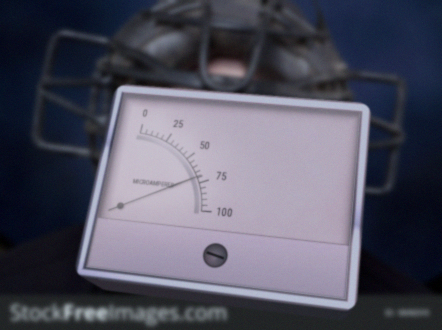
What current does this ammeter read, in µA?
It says 70 µA
